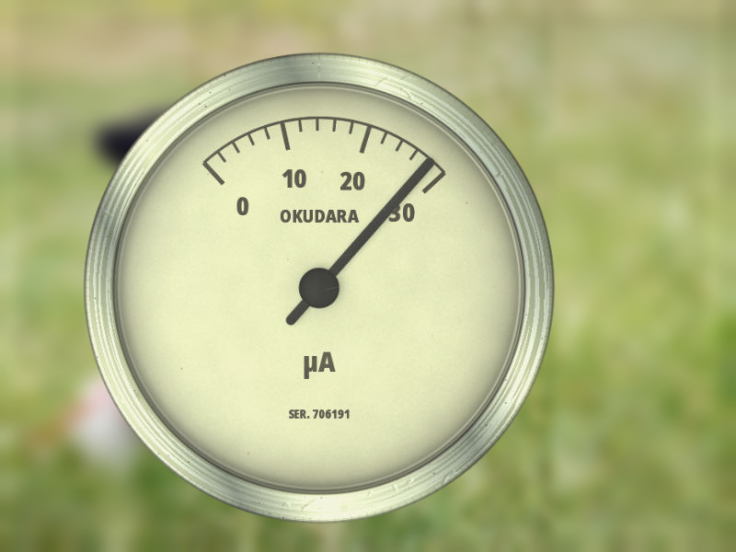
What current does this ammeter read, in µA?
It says 28 µA
